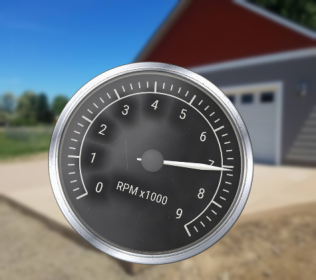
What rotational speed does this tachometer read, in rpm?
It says 7100 rpm
